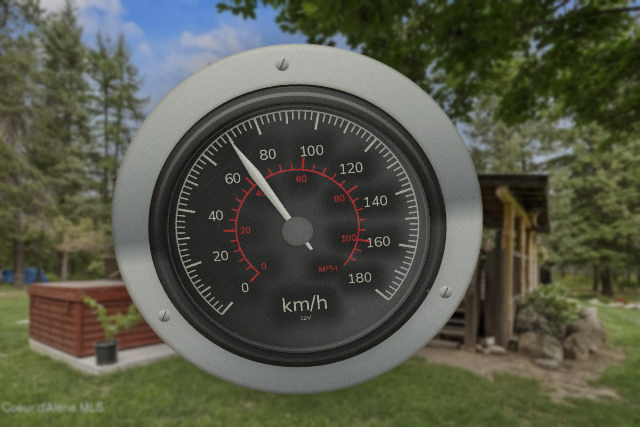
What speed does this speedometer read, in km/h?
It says 70 km/h
